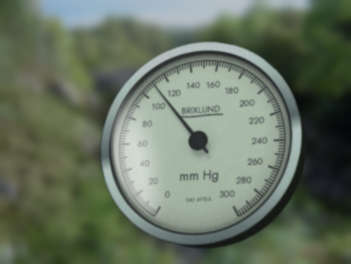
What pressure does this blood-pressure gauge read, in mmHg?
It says 110 mmHg
